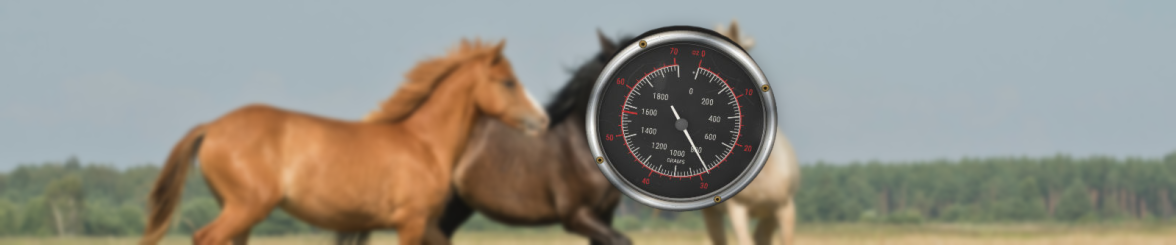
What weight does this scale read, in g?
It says 800 g
